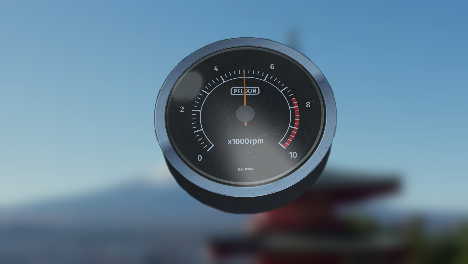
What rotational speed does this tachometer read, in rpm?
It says 5000 rpm
